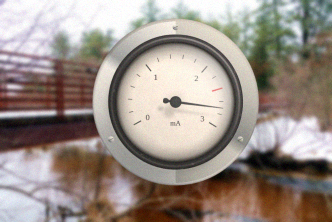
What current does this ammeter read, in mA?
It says 2.7 mA
